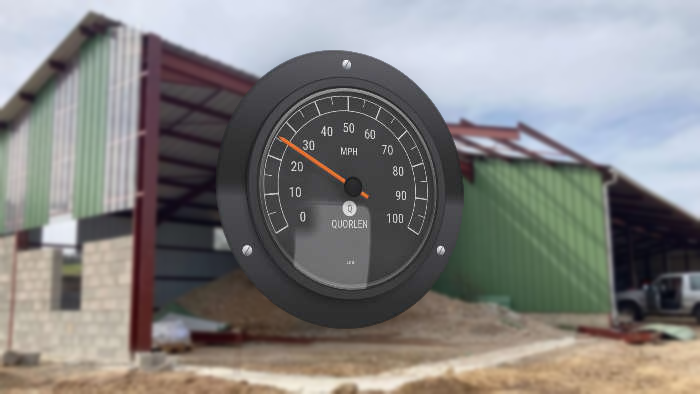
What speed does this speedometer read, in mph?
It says 25 mph
